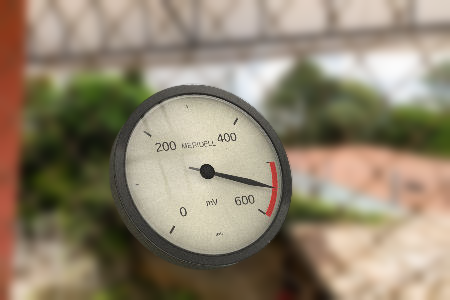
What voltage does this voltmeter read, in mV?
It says 550 mV
